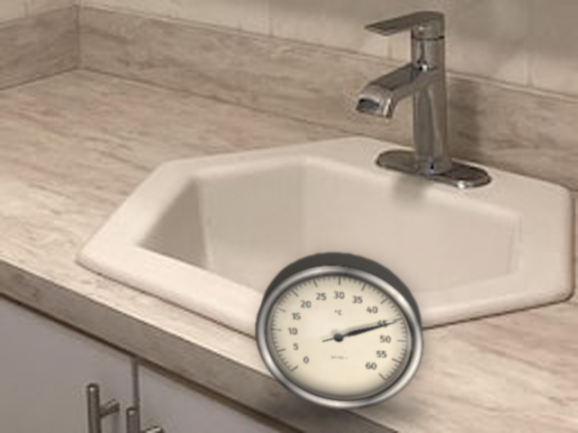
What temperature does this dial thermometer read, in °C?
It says 45 °C
